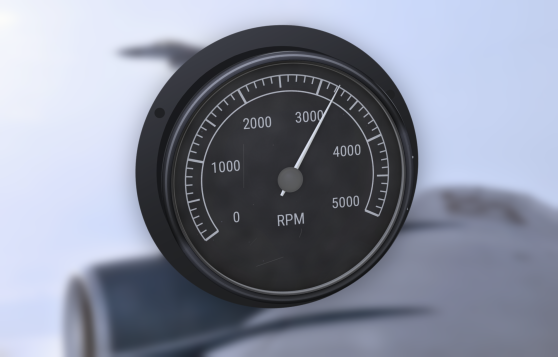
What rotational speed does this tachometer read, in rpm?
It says 3200 rpm
